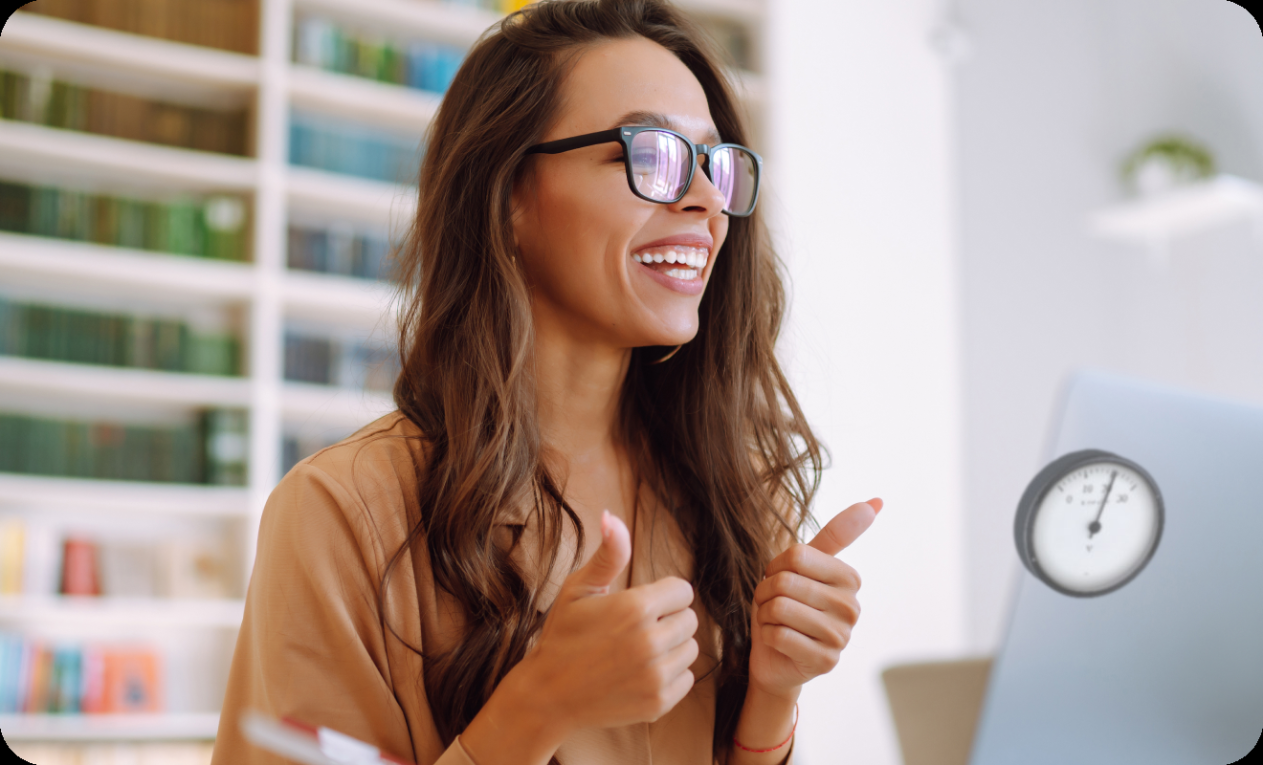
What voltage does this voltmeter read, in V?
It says 20 V
